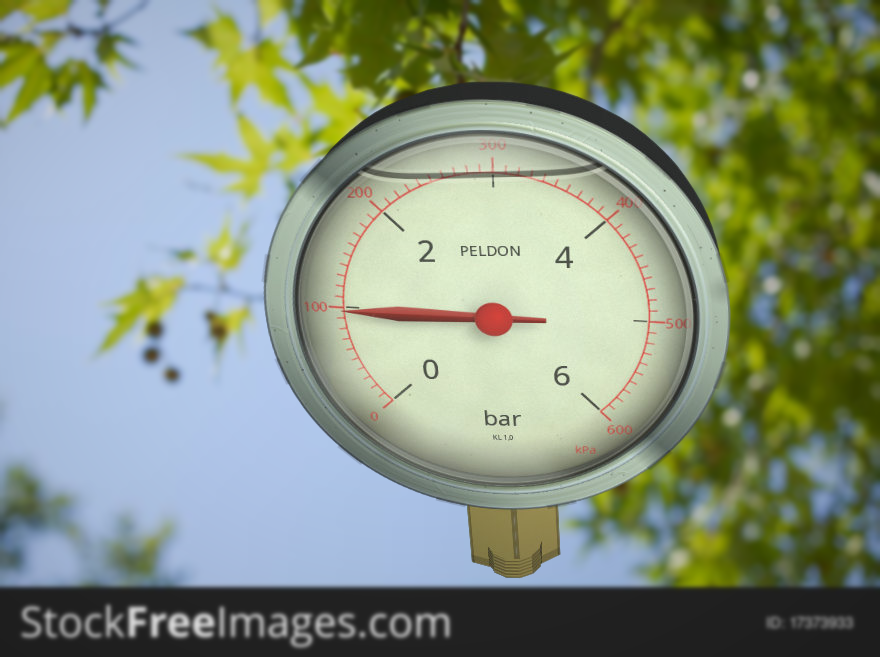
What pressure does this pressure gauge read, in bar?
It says 1 bar
